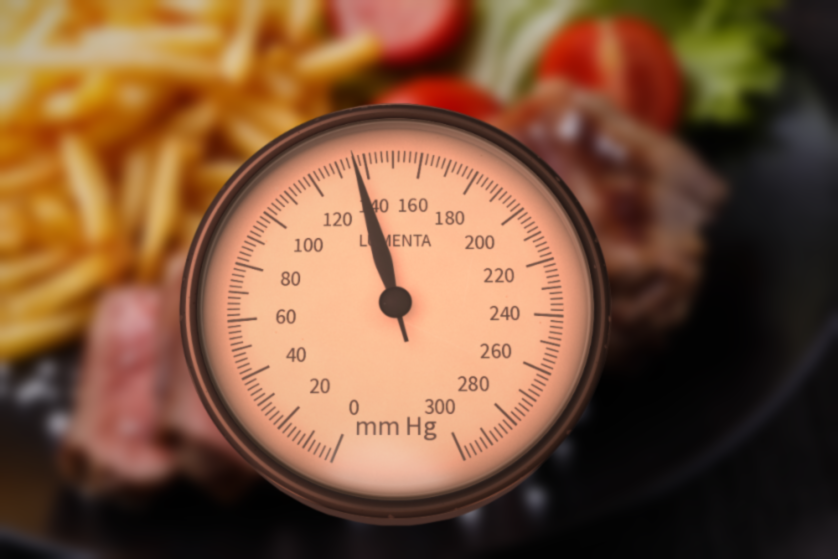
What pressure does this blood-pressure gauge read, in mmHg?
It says 136 mmHg
